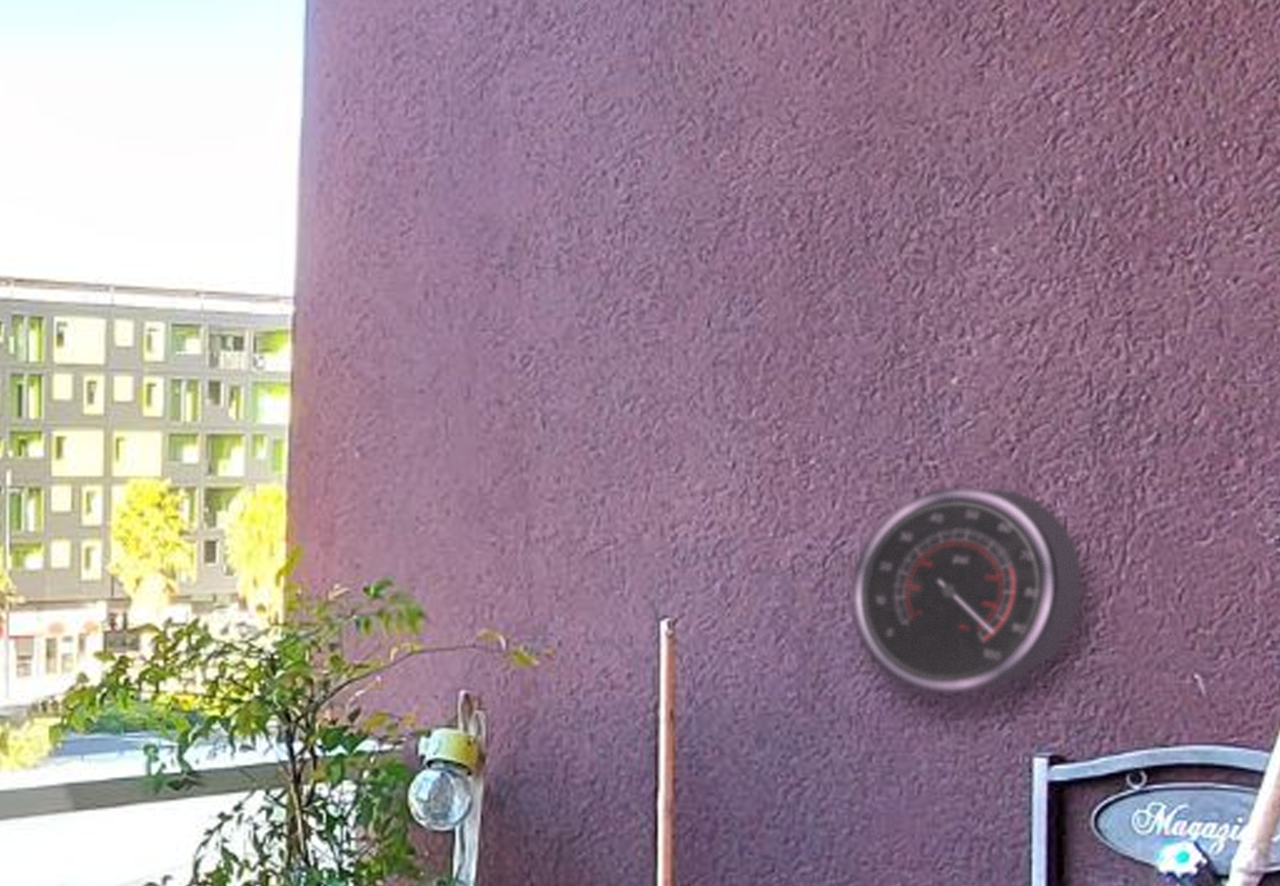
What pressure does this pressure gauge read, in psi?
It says 95 psi
